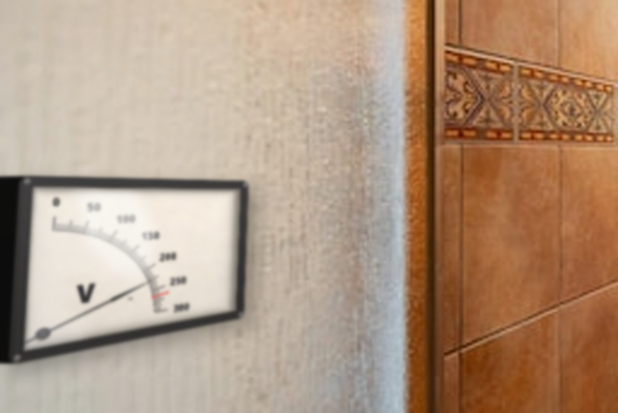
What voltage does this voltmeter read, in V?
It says 225 V
